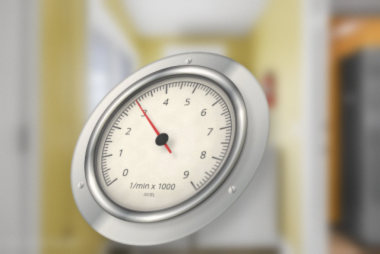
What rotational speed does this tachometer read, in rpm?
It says 3000 rpm
